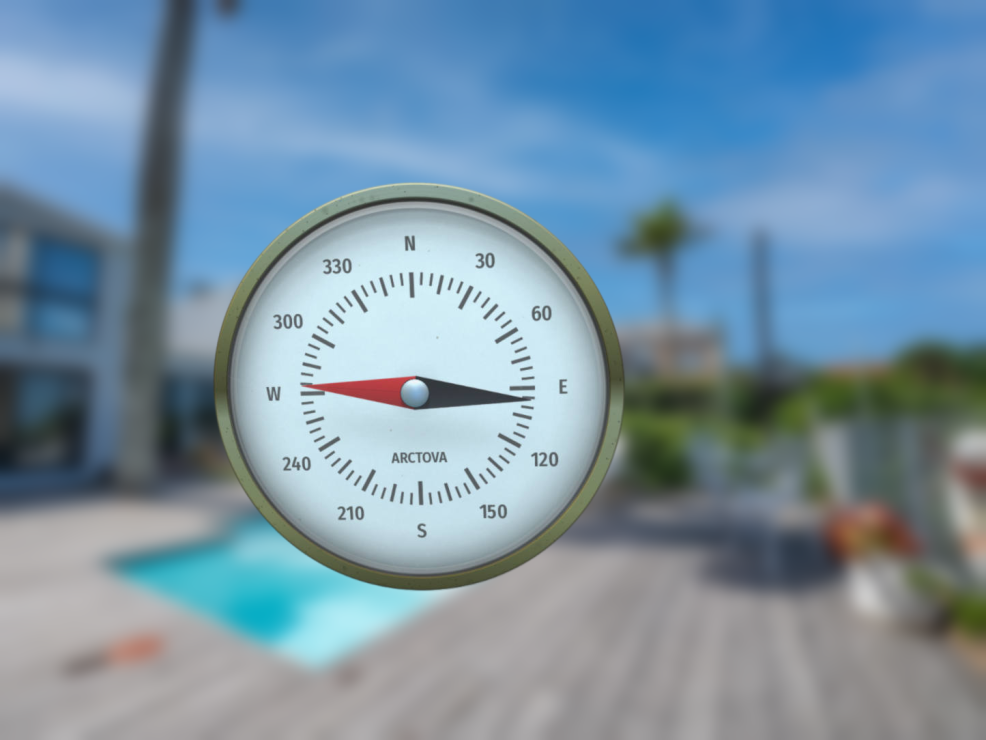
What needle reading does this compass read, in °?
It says 275 °
